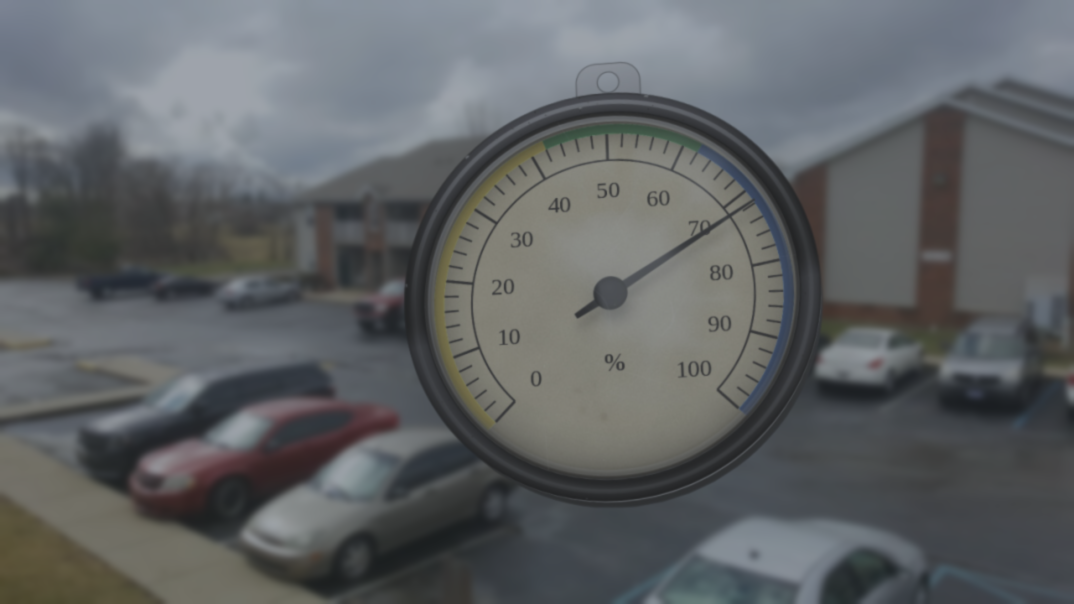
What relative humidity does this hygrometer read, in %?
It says 72 %
